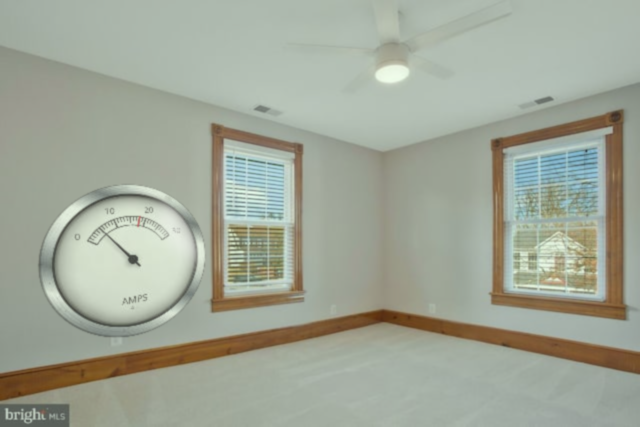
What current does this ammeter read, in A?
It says 5 A
